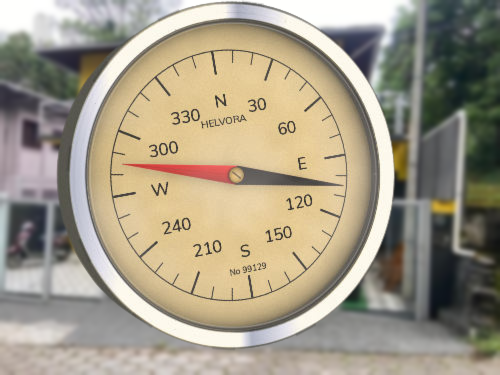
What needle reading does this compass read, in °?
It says 285 °
